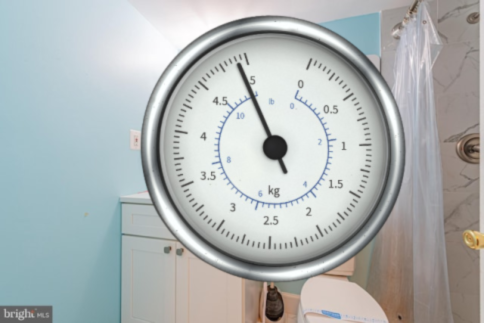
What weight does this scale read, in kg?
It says 4.9 kg
